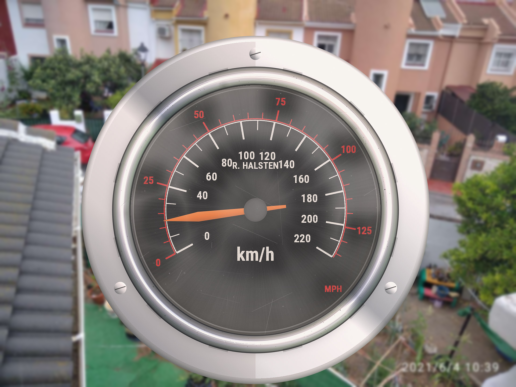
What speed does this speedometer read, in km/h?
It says 20 km/h
